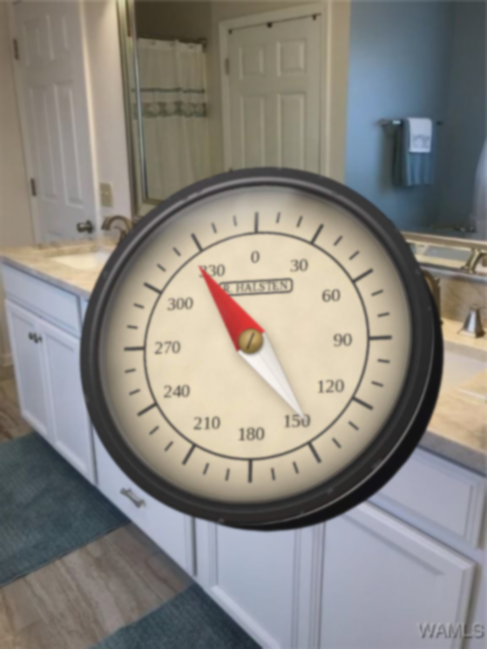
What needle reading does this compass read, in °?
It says 325 °
